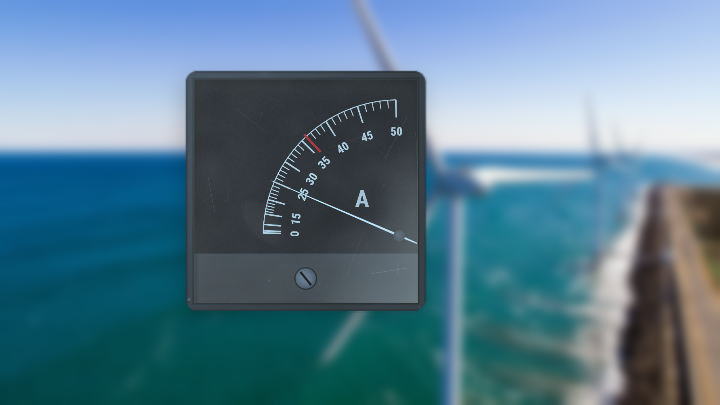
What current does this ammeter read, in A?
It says 25 A
